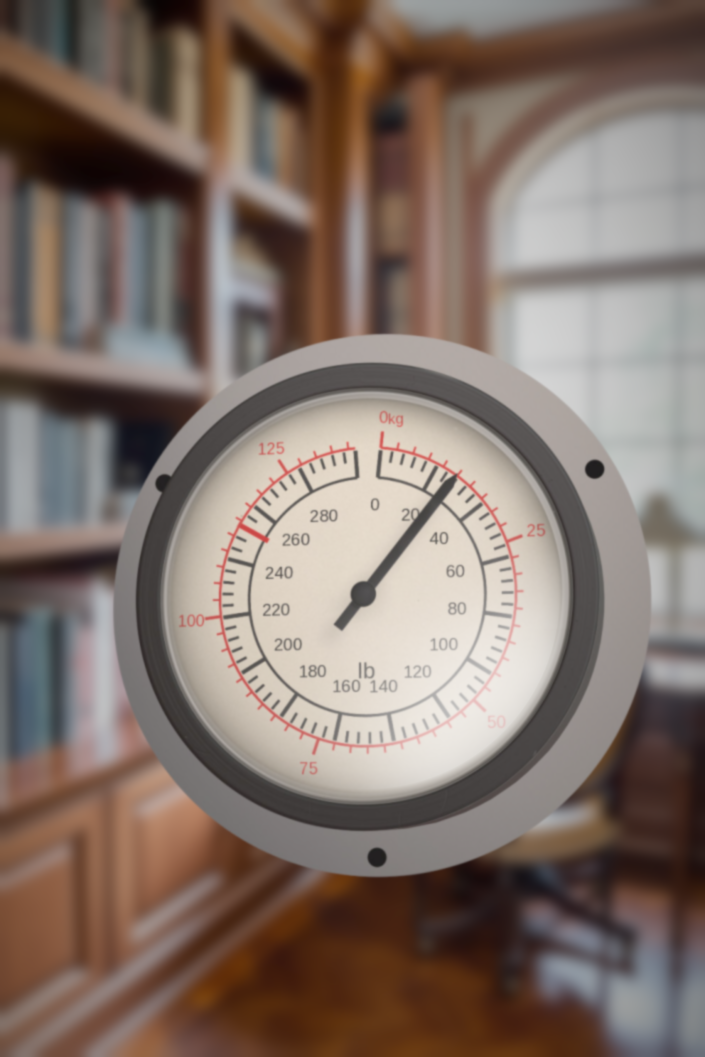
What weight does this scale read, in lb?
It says 28 lb
